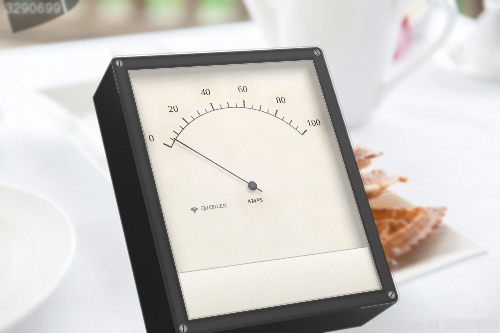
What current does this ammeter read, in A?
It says 5 A
